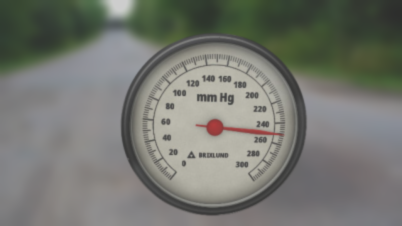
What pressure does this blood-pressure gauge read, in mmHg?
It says 250 mmHg
